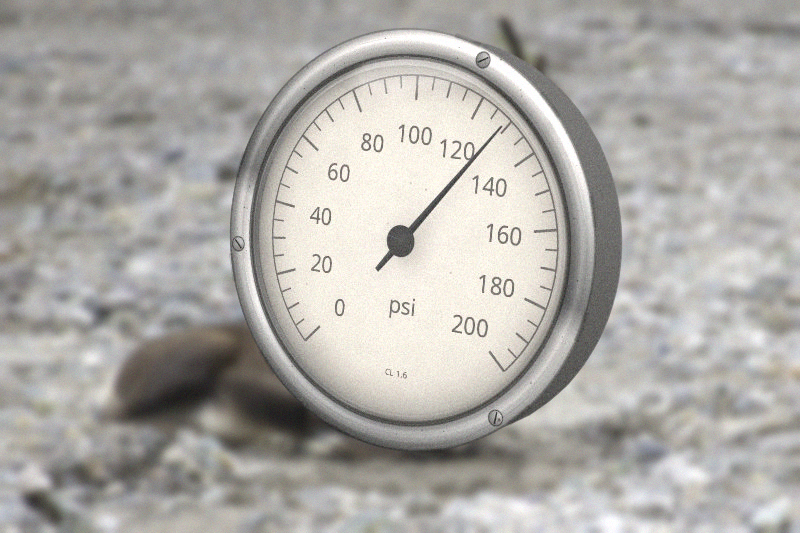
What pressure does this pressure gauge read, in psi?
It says 130 psi
